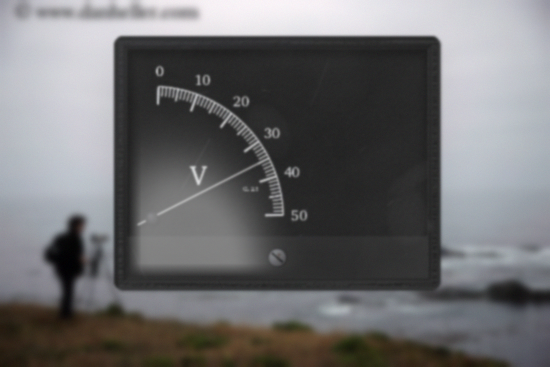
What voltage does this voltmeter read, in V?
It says 35 V
